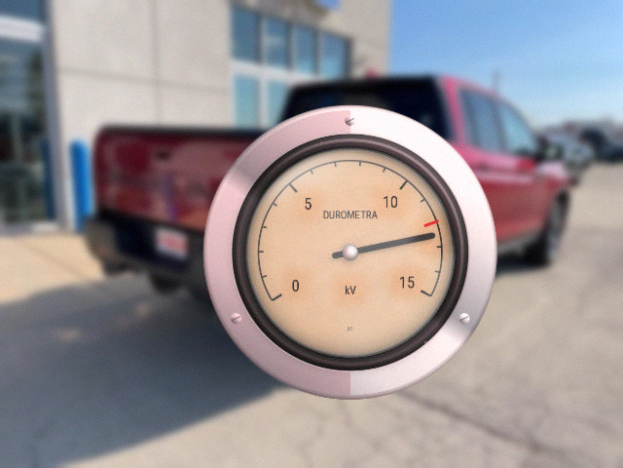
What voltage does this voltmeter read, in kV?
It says 12.5 kV
